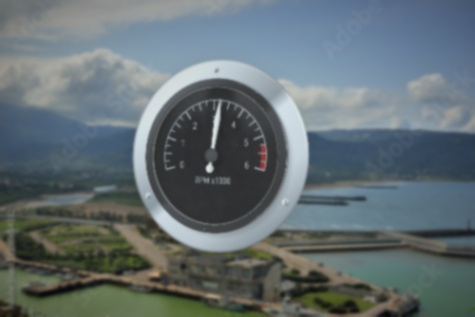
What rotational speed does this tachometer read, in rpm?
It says 3250 rpm
